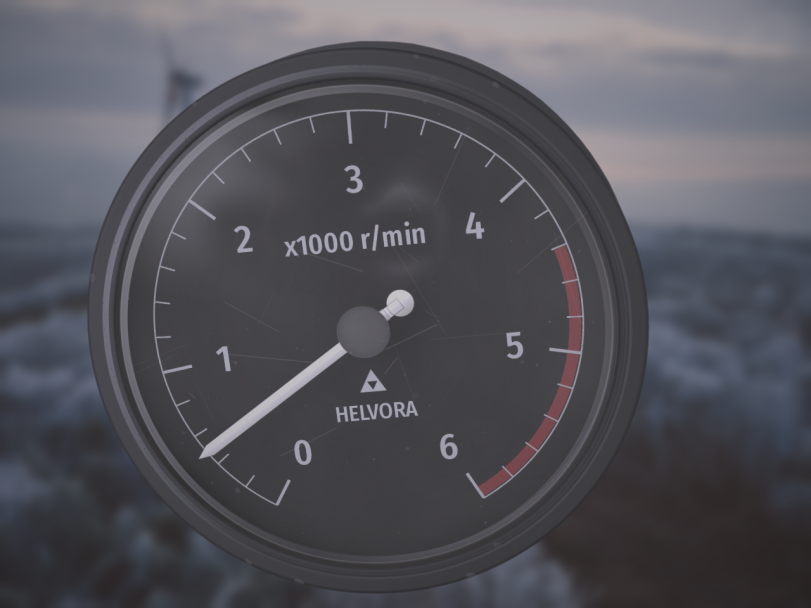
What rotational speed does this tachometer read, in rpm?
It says 500 rpm
